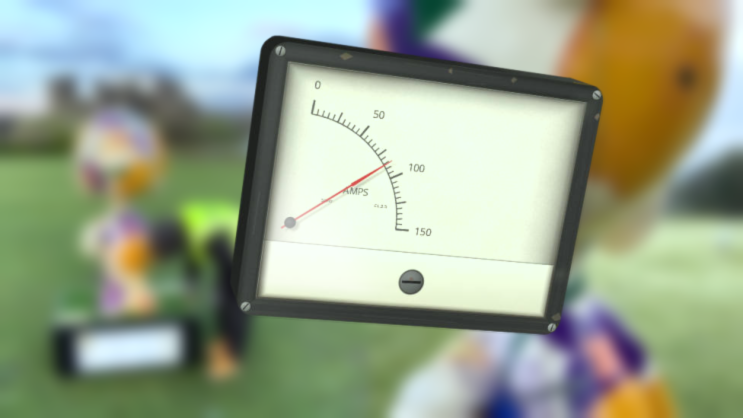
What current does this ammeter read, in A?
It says 85 A
